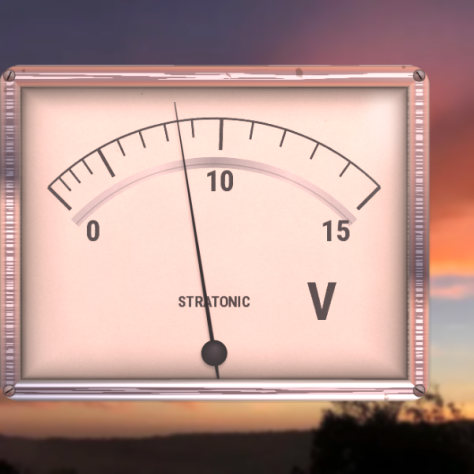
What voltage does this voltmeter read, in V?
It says 8.5 V
